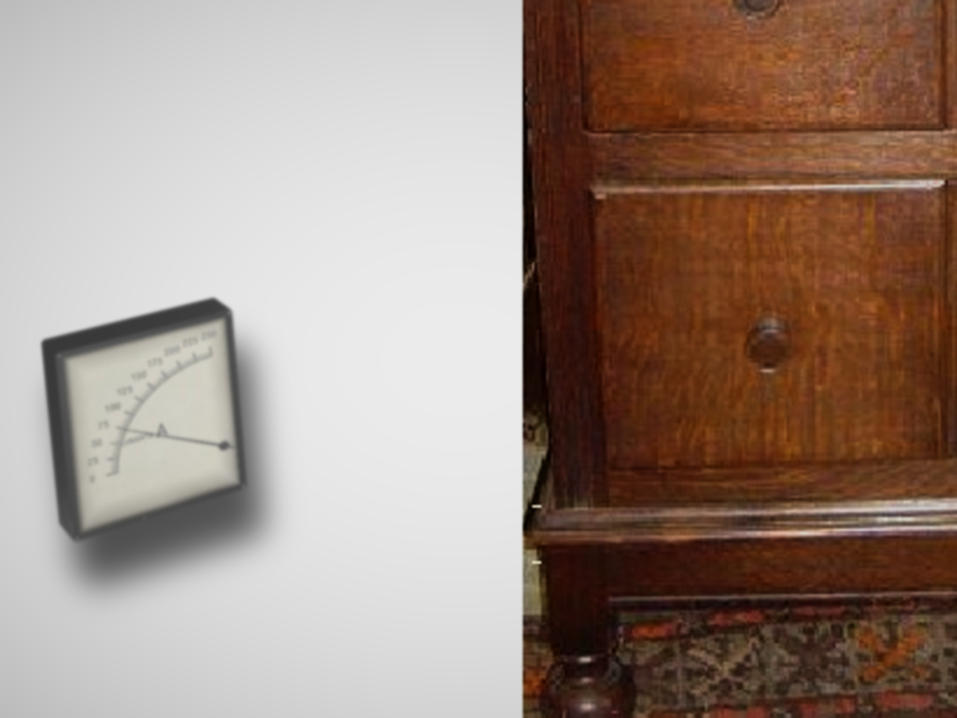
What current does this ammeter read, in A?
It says 75 A
